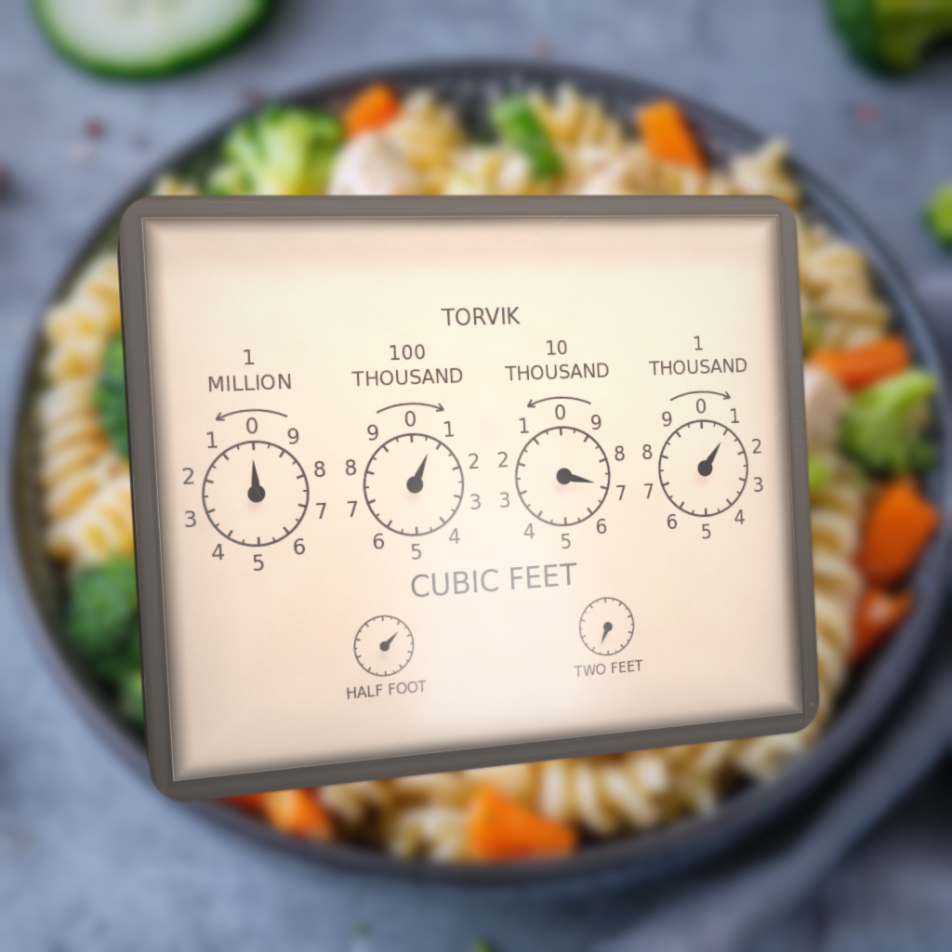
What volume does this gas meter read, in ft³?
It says 7100 ft³
